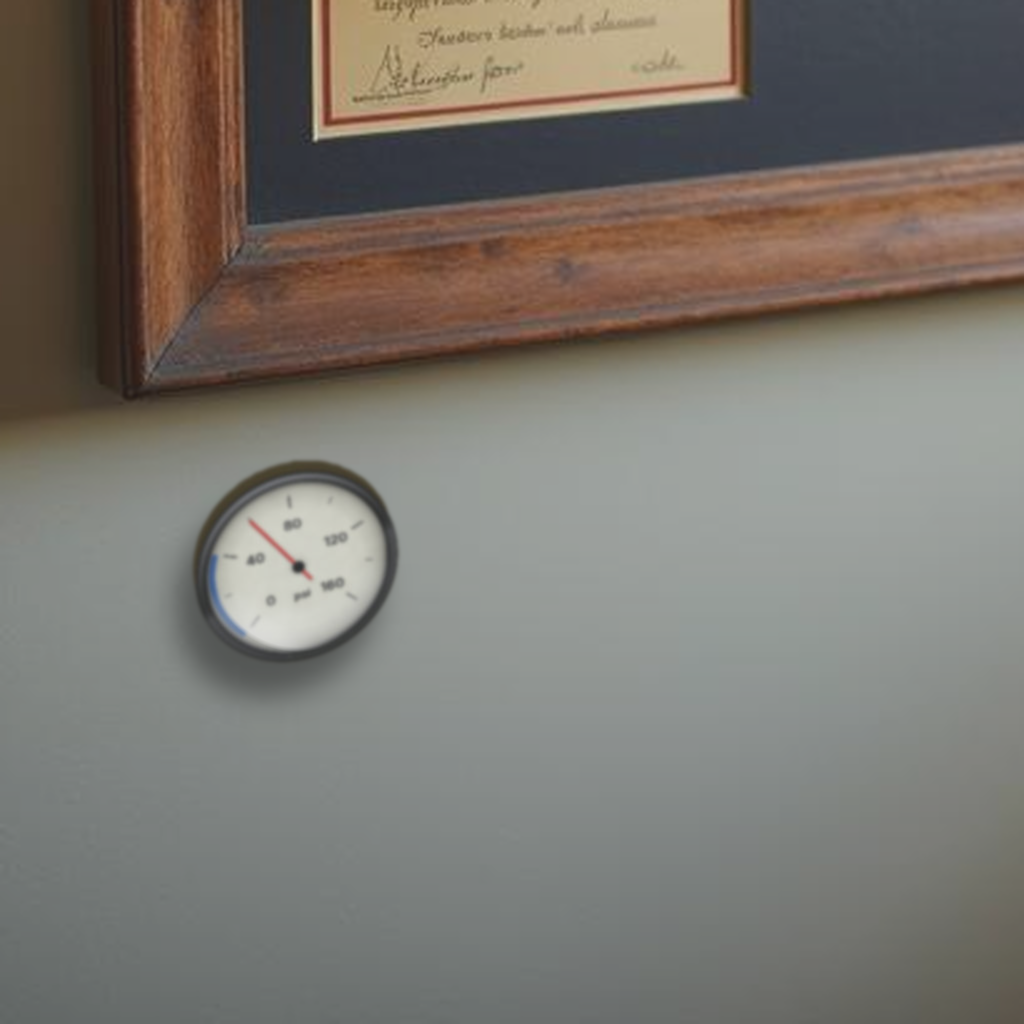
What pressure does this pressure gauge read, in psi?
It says 60 psi
